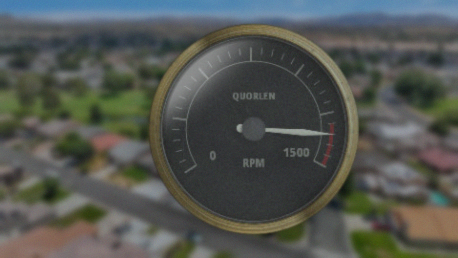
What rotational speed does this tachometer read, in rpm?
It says 1350 rpm
